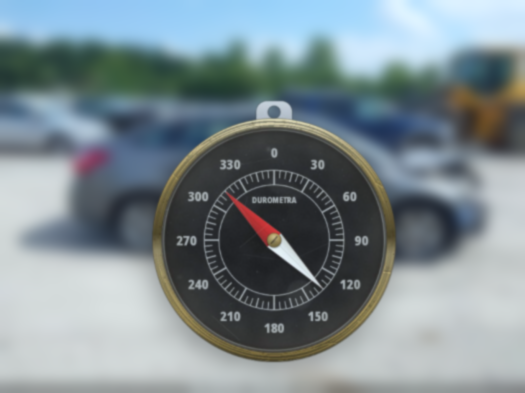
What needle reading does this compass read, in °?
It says 315 °
